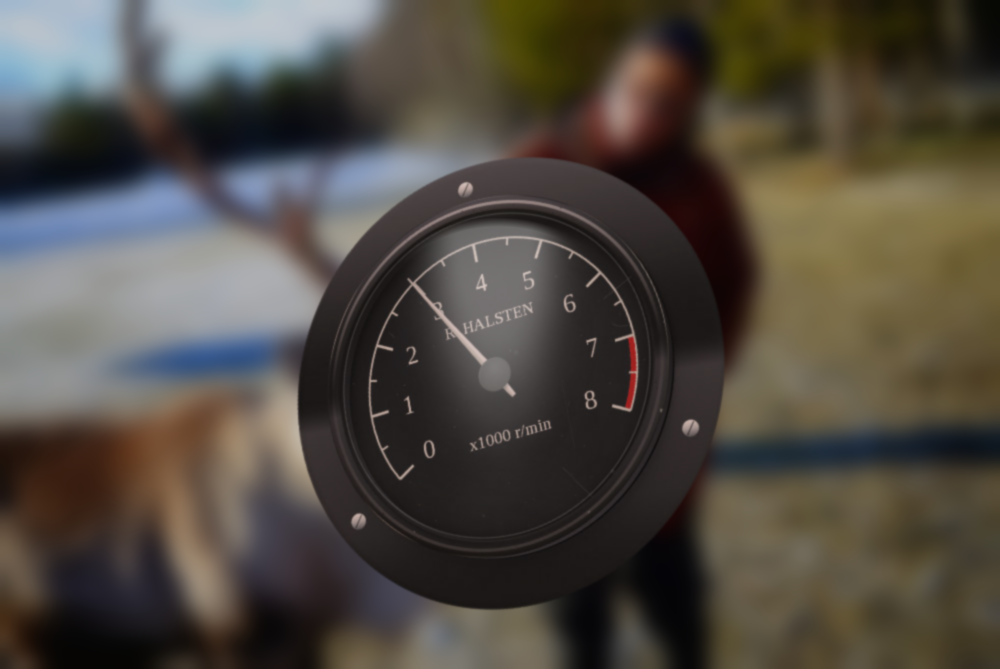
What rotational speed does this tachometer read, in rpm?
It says 3000 rpm
